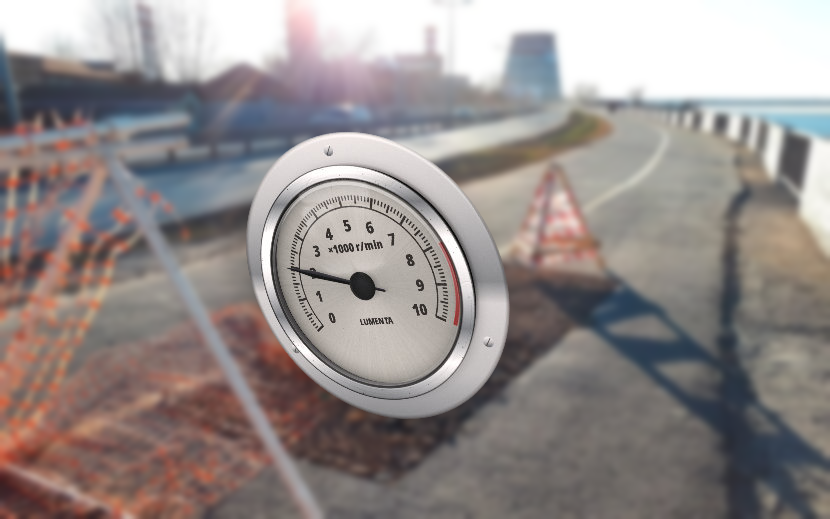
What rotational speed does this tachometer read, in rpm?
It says 2000 rpm
